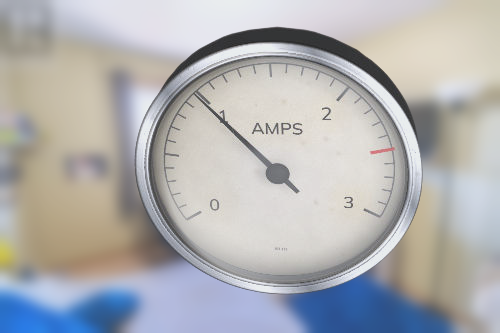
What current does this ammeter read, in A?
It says 1 A
